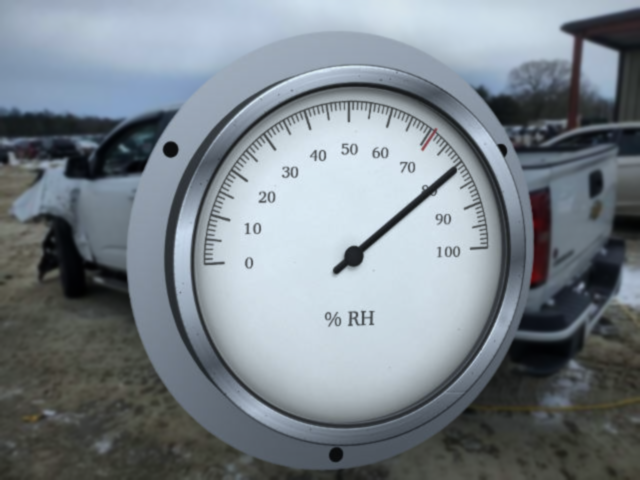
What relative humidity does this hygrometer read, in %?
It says 80 %
